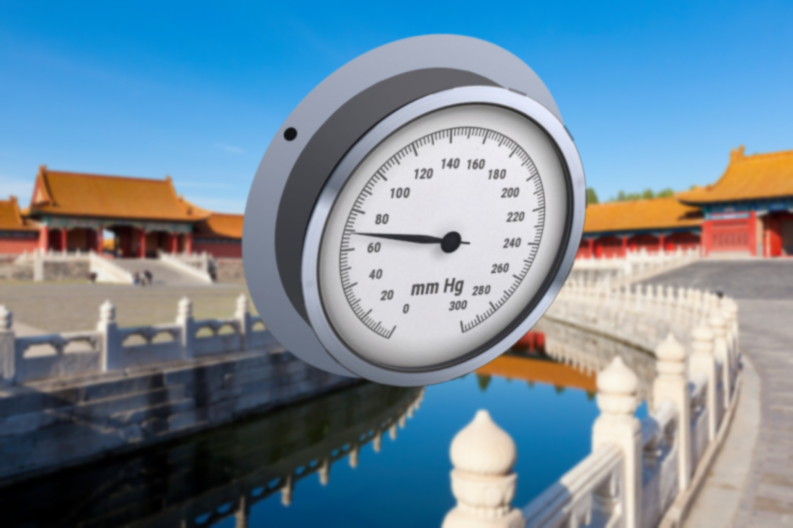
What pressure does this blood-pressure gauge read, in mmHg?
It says 70 mmHg
